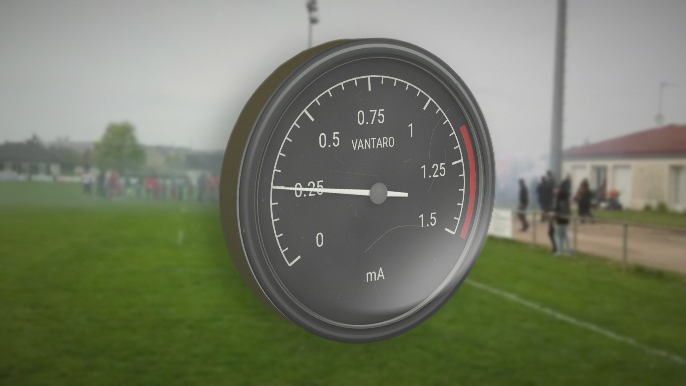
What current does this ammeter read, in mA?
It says 0.25 mA
